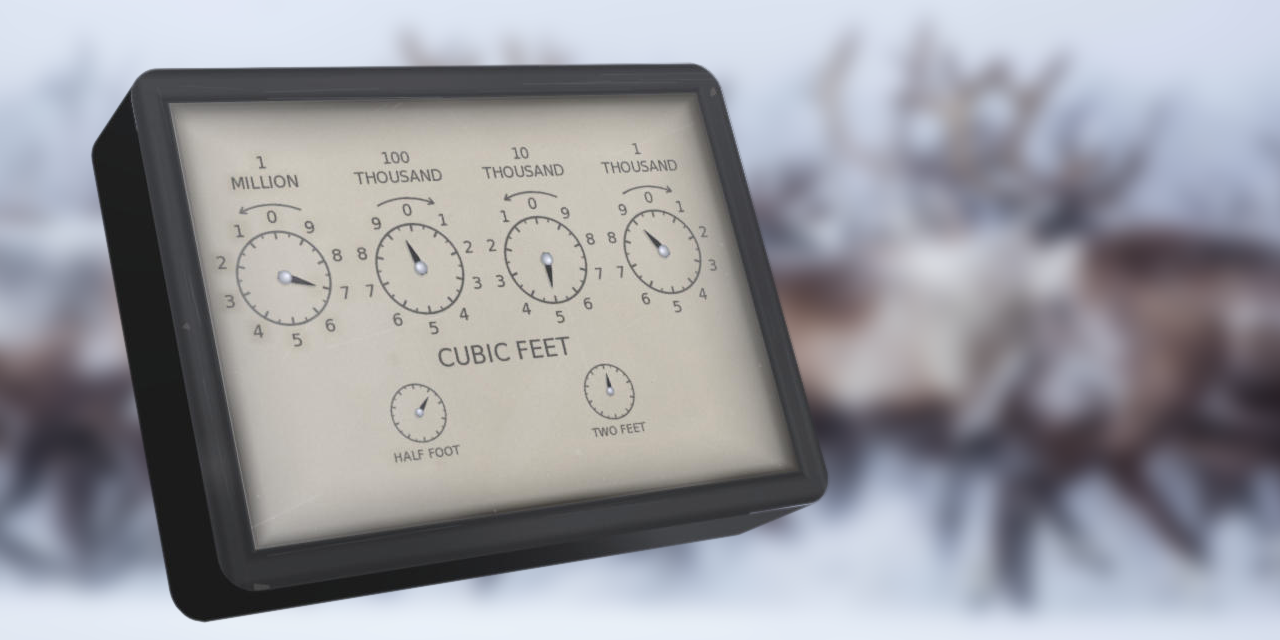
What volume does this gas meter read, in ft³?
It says 694900 ft³
